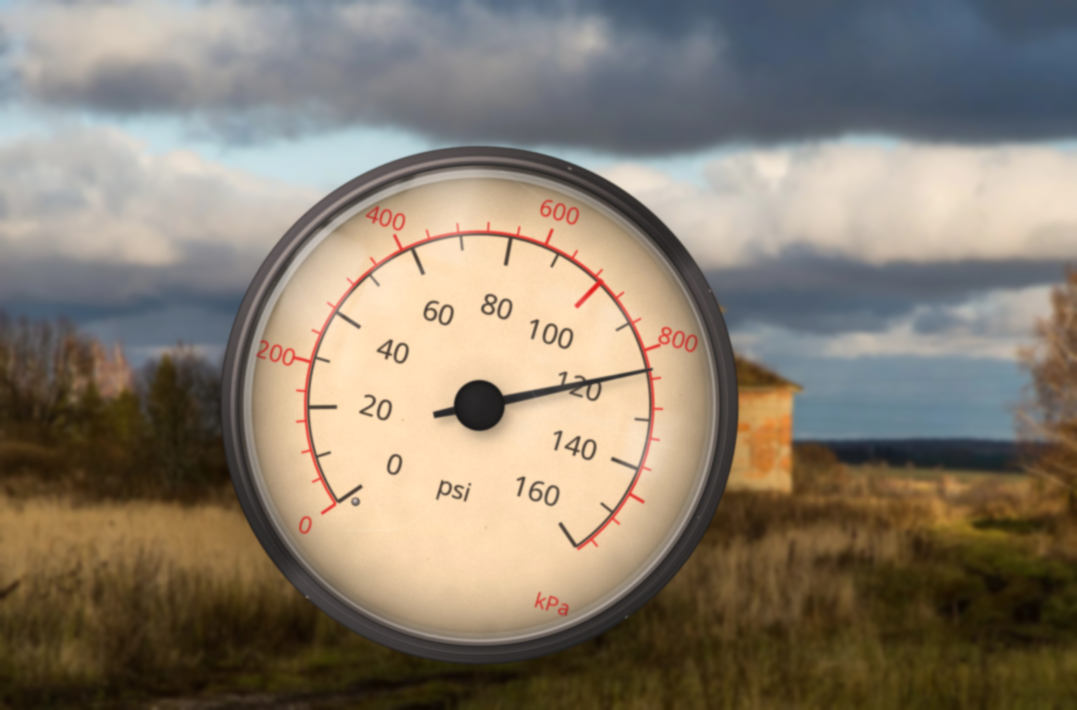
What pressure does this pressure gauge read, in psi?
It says 120 psi
